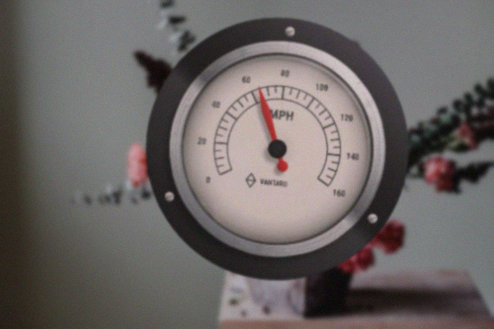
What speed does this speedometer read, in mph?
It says 65 mph
